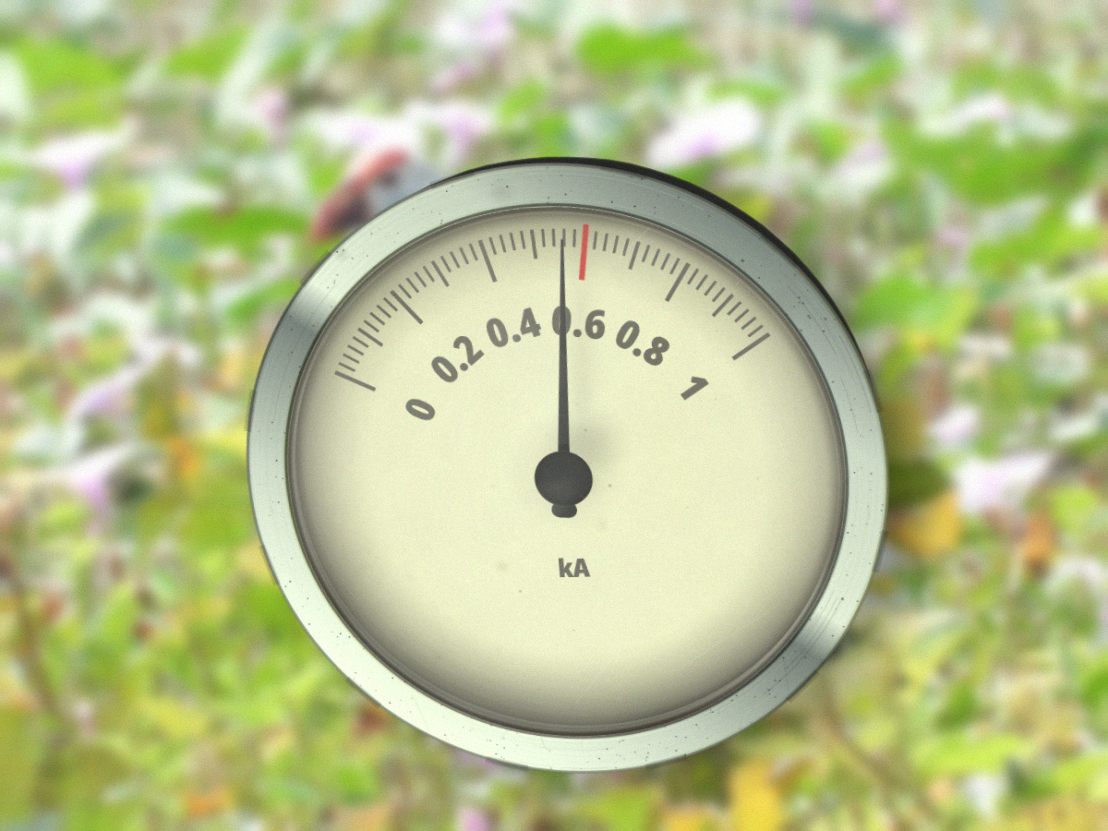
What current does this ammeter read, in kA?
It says 0.56 kA
